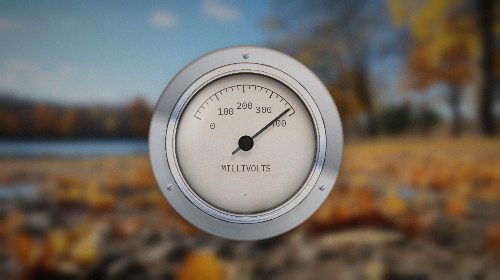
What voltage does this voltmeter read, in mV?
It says 380 mV
